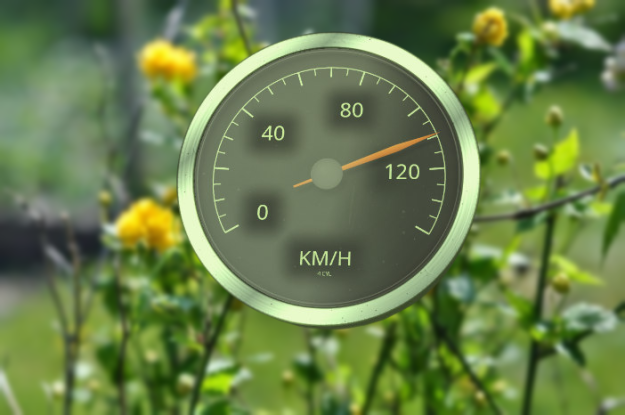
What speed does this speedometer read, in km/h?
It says 110 km/h
